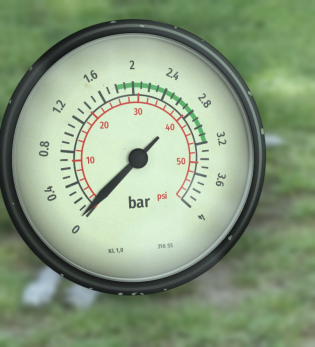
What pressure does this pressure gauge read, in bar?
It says 0.05 bar
